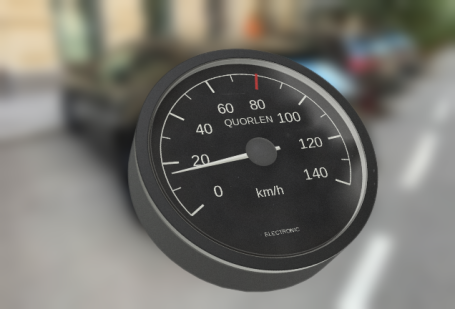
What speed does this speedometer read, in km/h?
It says 15 km/h
